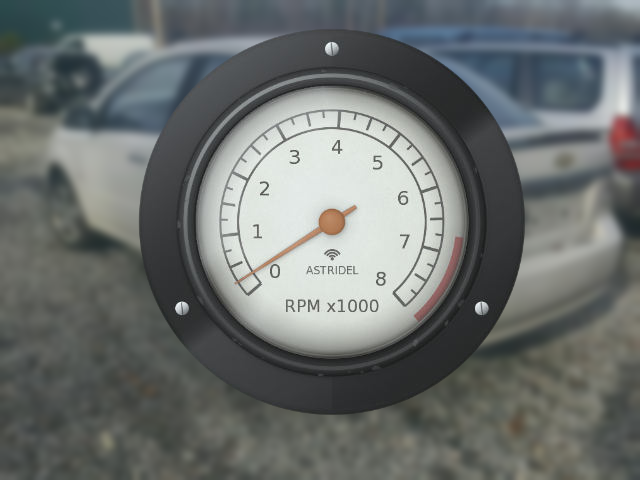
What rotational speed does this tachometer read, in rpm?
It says 250 rpm
